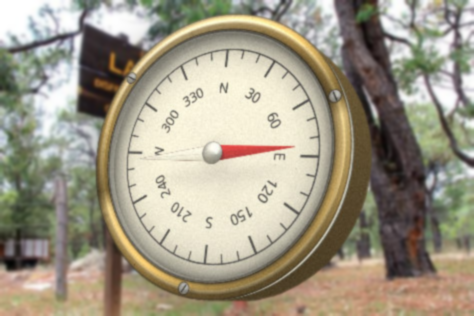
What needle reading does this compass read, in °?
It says 85 °
